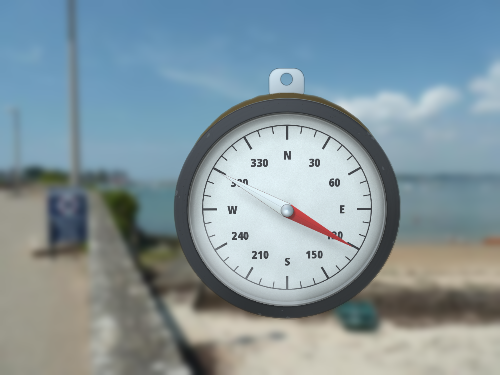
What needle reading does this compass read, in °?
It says 120 °
